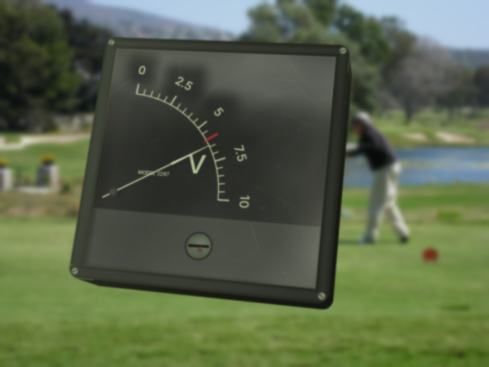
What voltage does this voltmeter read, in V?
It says 6.5 V
